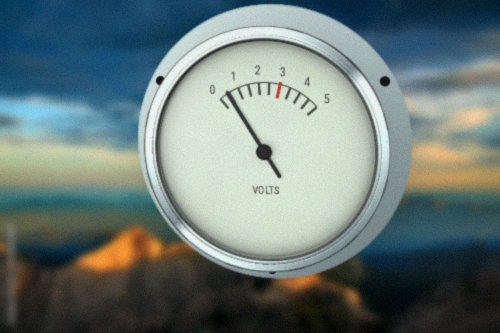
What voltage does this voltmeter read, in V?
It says 0.5 V
